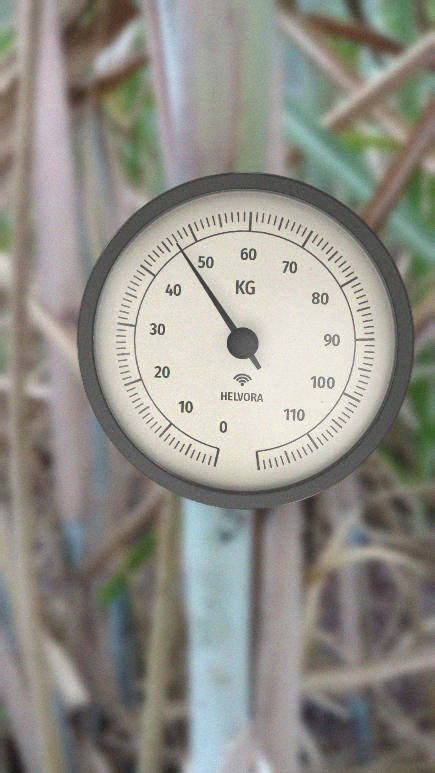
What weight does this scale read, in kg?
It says 47 kg
